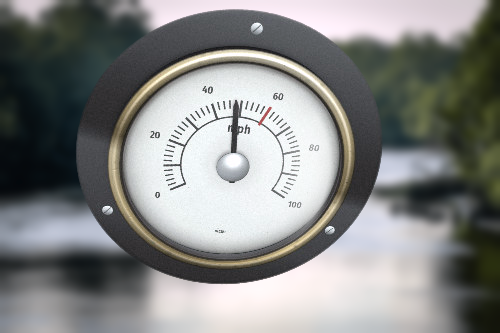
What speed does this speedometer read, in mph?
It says 48 mph
